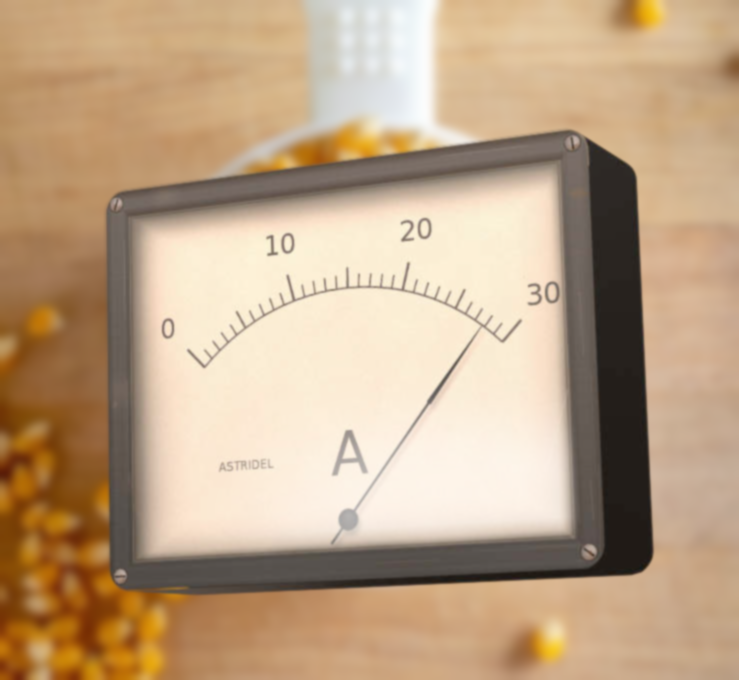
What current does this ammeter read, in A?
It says 28 A
